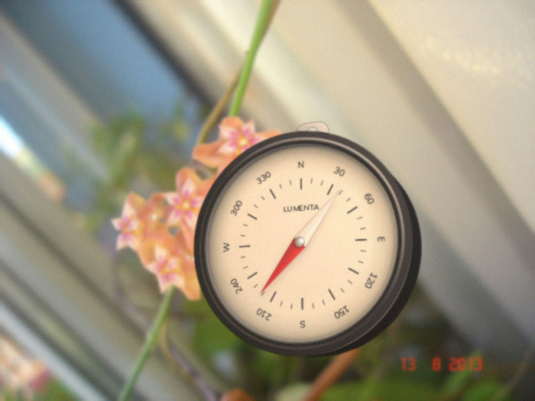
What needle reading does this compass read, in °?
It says 220 °
